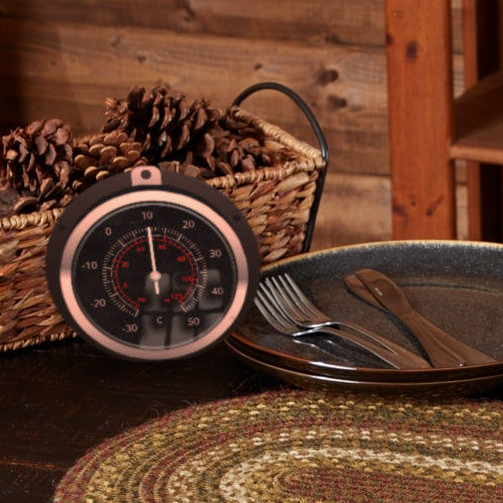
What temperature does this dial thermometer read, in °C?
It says 10 °C
